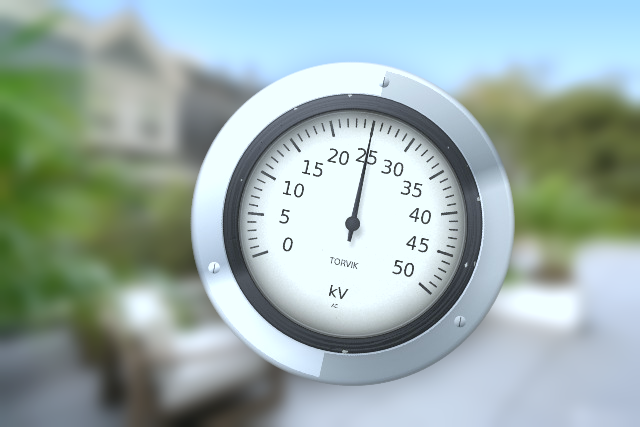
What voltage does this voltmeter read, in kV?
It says 25 kV
